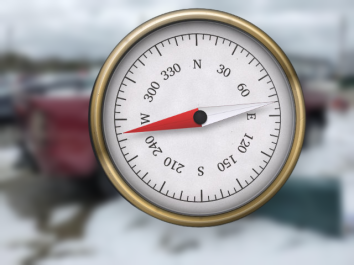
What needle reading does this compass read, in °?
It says 260 °
